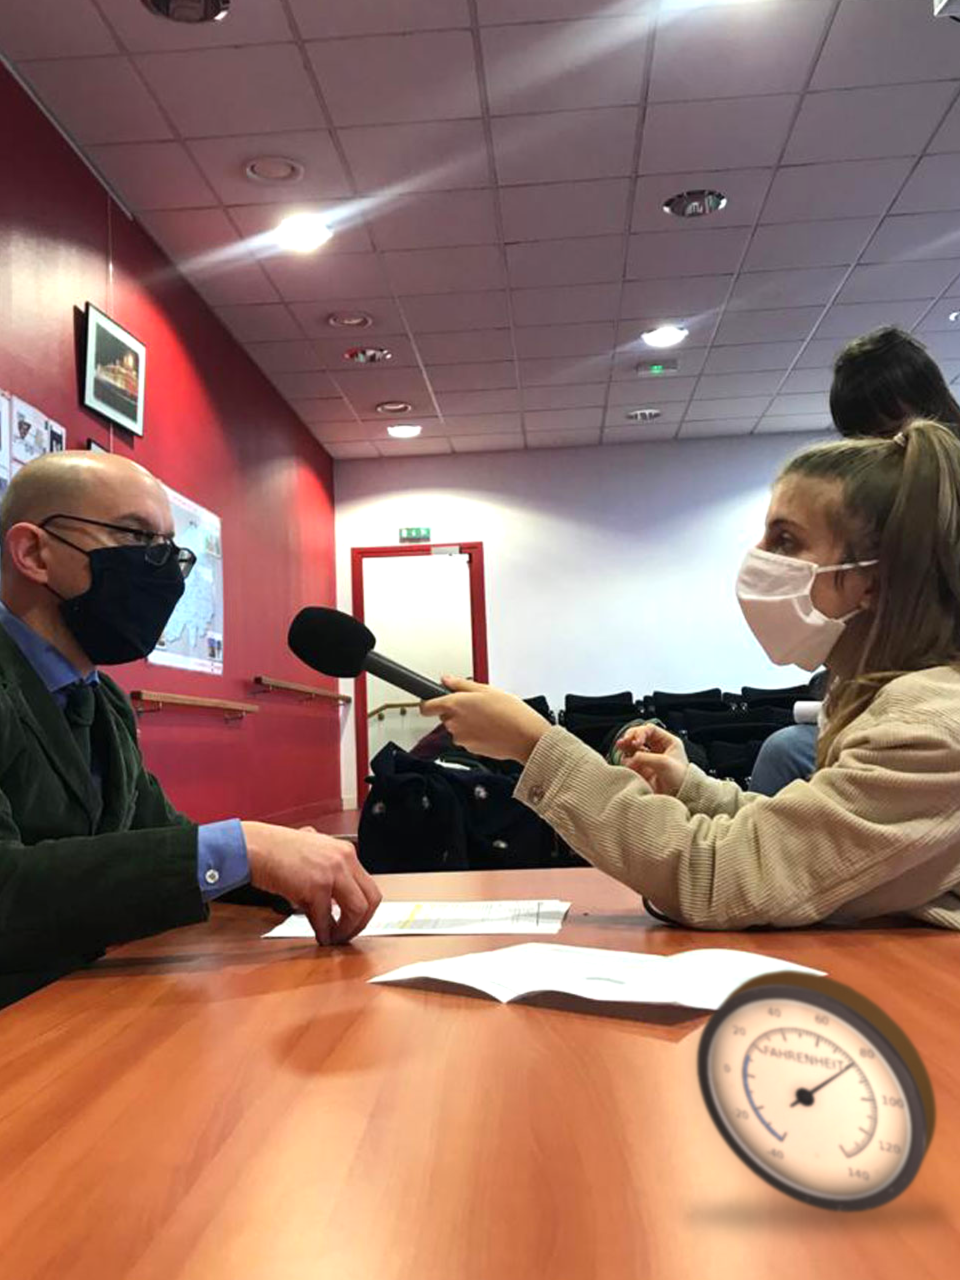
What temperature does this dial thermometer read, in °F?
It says 80 °F
